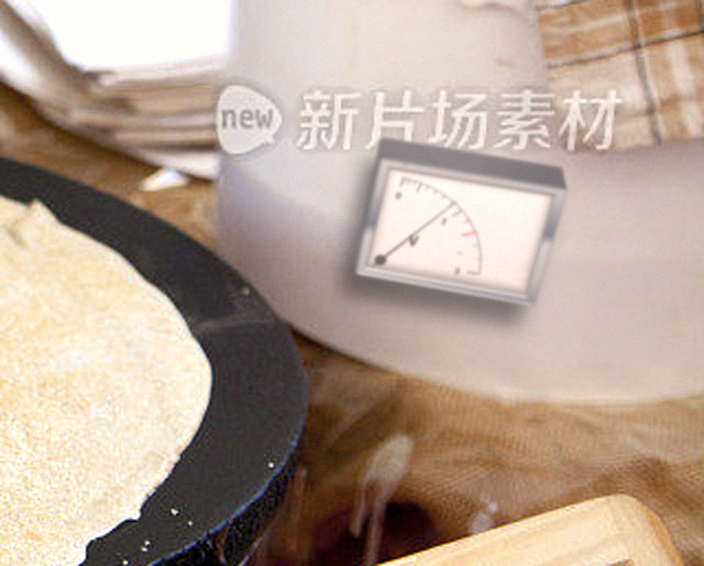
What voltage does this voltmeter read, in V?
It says 1.8 V
